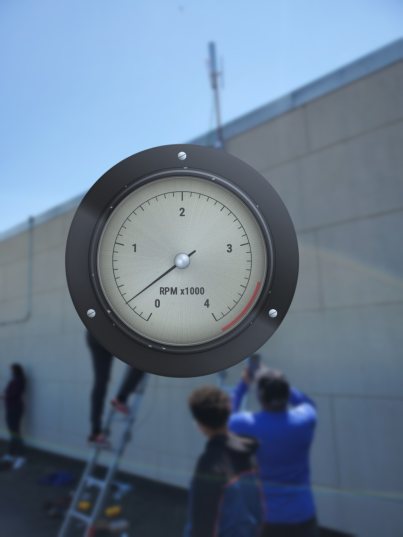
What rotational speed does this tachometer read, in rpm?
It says 300 rpm
